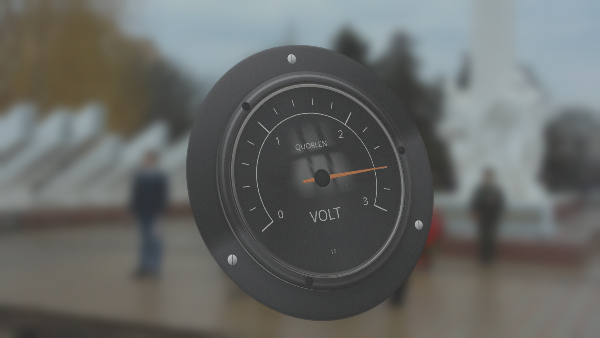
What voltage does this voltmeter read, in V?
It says 2.6 V
